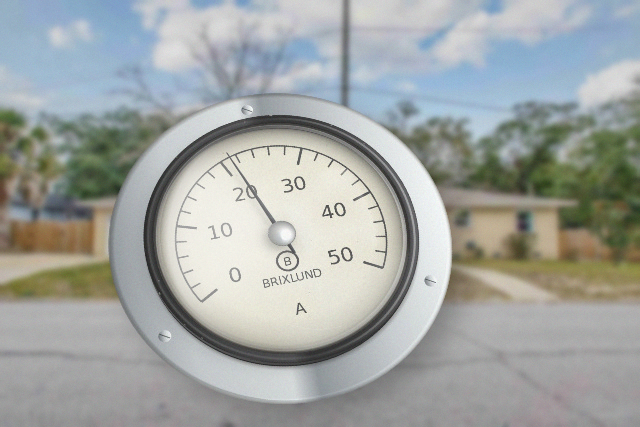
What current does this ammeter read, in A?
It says 21 A
